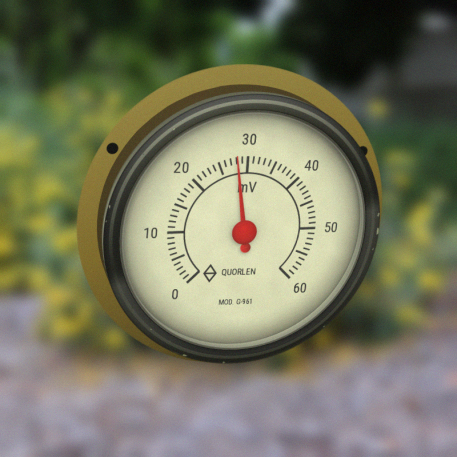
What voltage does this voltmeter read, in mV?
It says 28 mV
